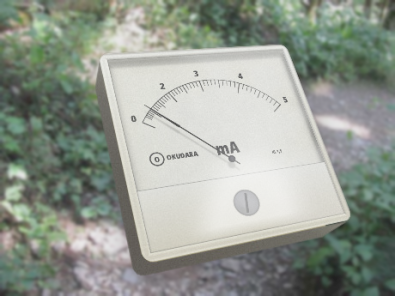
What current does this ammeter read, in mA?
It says 1 mA
